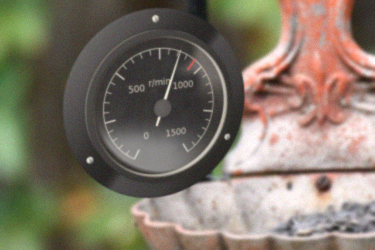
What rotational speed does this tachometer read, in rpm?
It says 850 rpm
